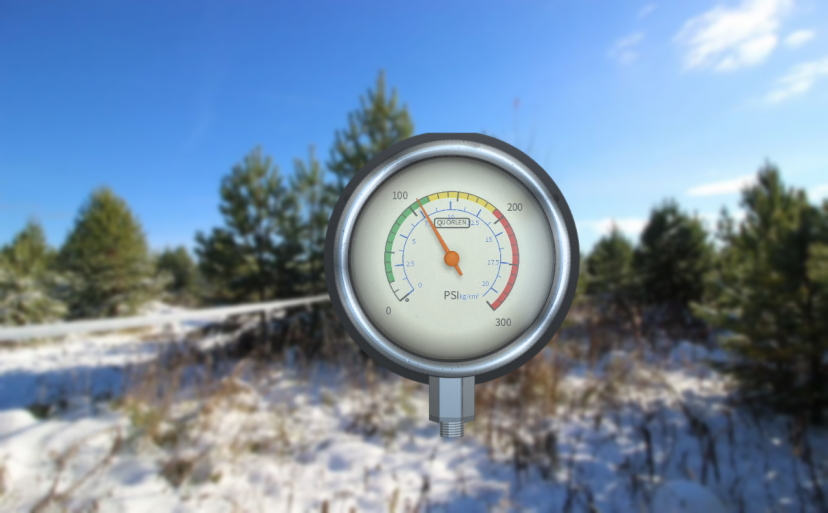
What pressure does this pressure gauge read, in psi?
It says 110 psi
